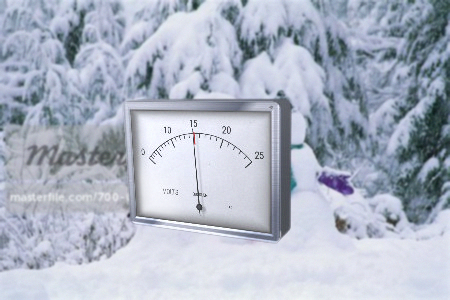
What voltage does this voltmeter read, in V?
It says 15 V
